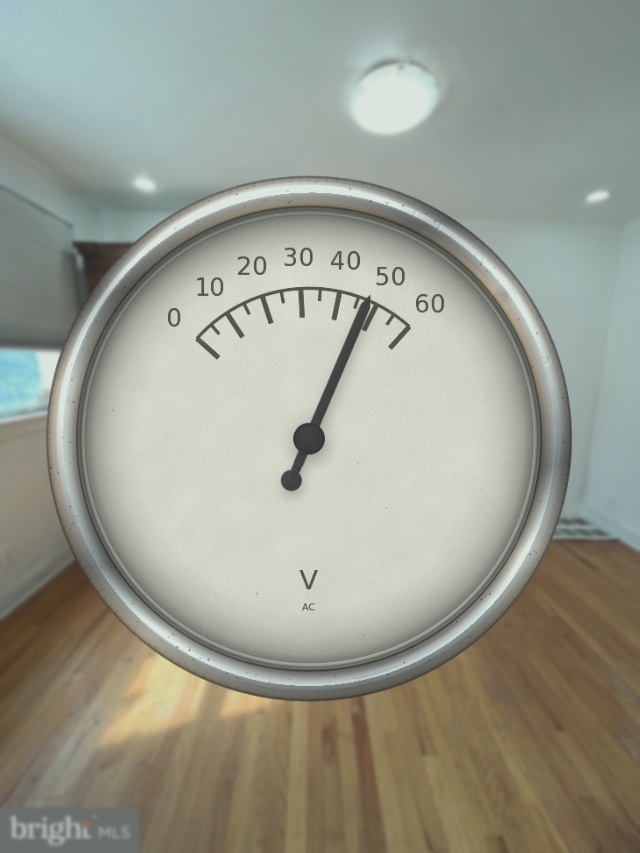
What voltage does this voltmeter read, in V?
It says 47.5 V
